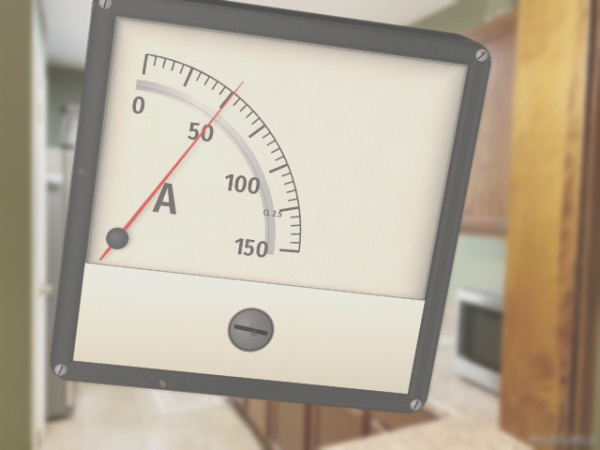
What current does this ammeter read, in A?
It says 50 A
